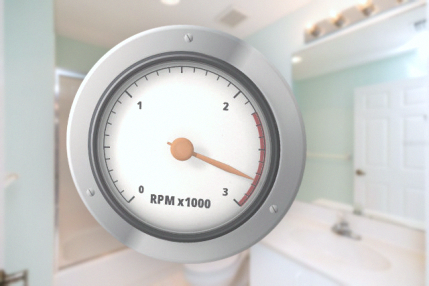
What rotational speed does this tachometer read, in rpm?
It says 2750 rpm
